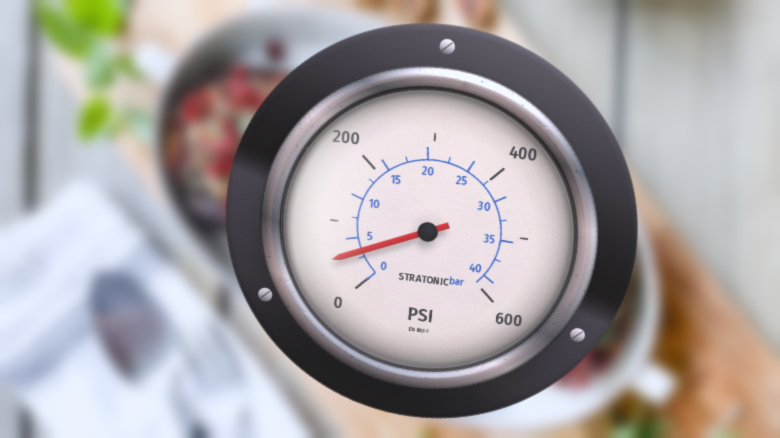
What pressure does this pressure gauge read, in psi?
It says 50 psi
